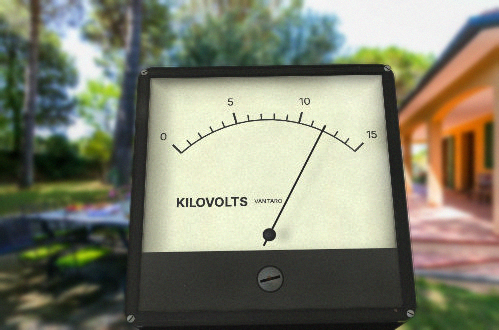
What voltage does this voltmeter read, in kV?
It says 12 kV
